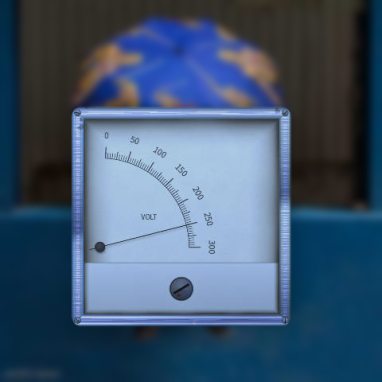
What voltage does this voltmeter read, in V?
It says 250 V
